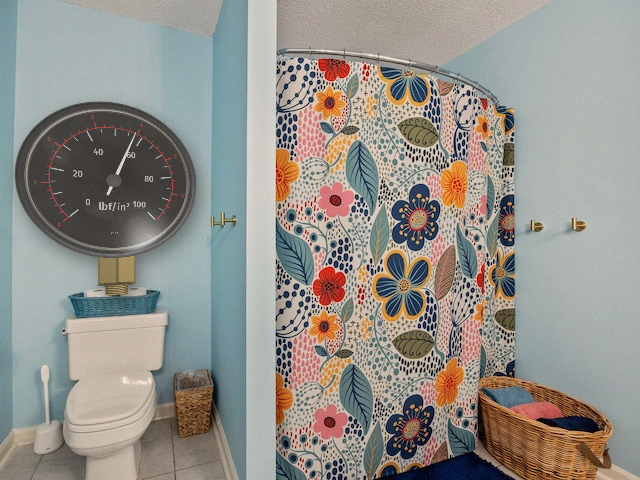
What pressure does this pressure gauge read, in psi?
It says 57.5 psi
